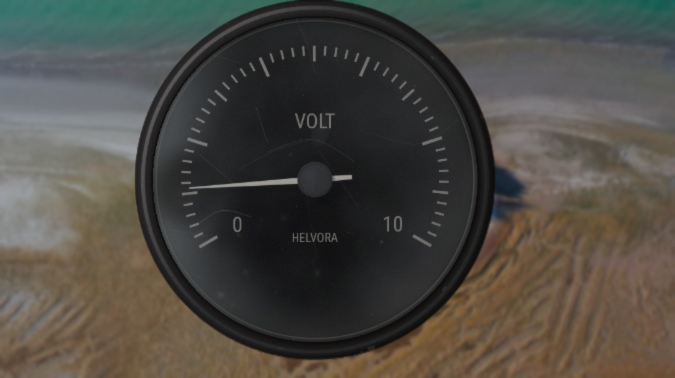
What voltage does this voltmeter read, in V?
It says 1.1 V
